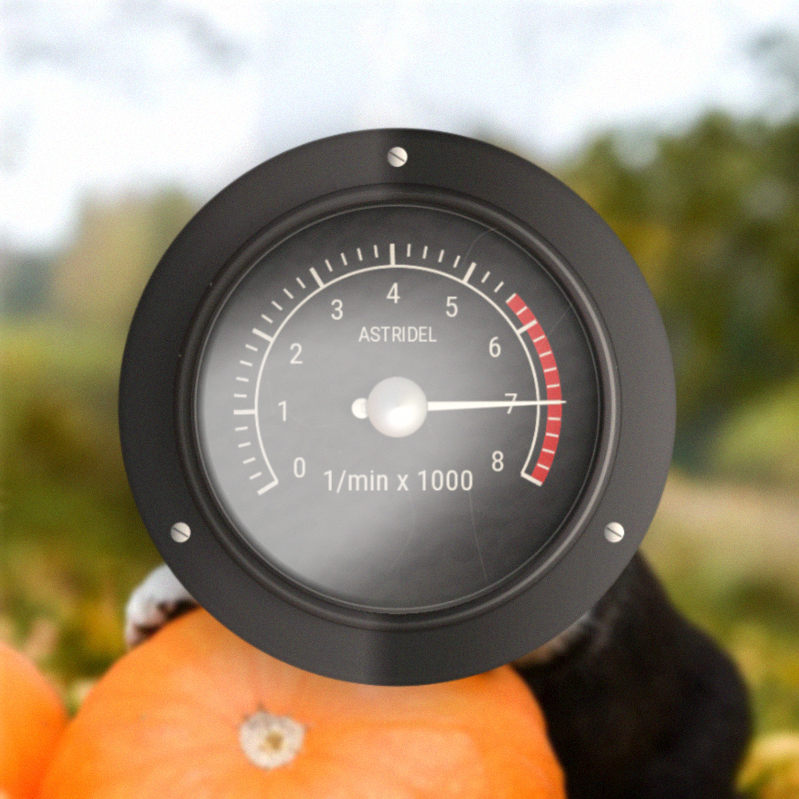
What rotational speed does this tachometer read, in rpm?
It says 7000 rpm
